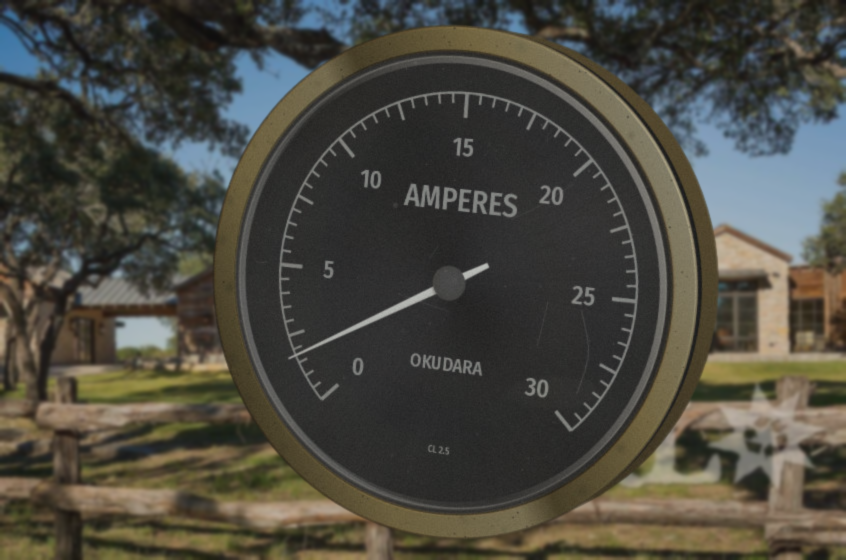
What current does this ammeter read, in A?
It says 1.75 A
